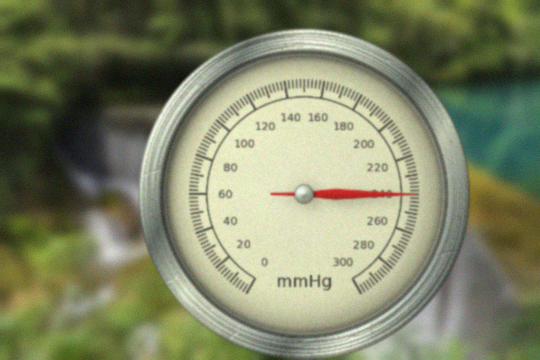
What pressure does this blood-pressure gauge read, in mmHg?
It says 240 mmHg
